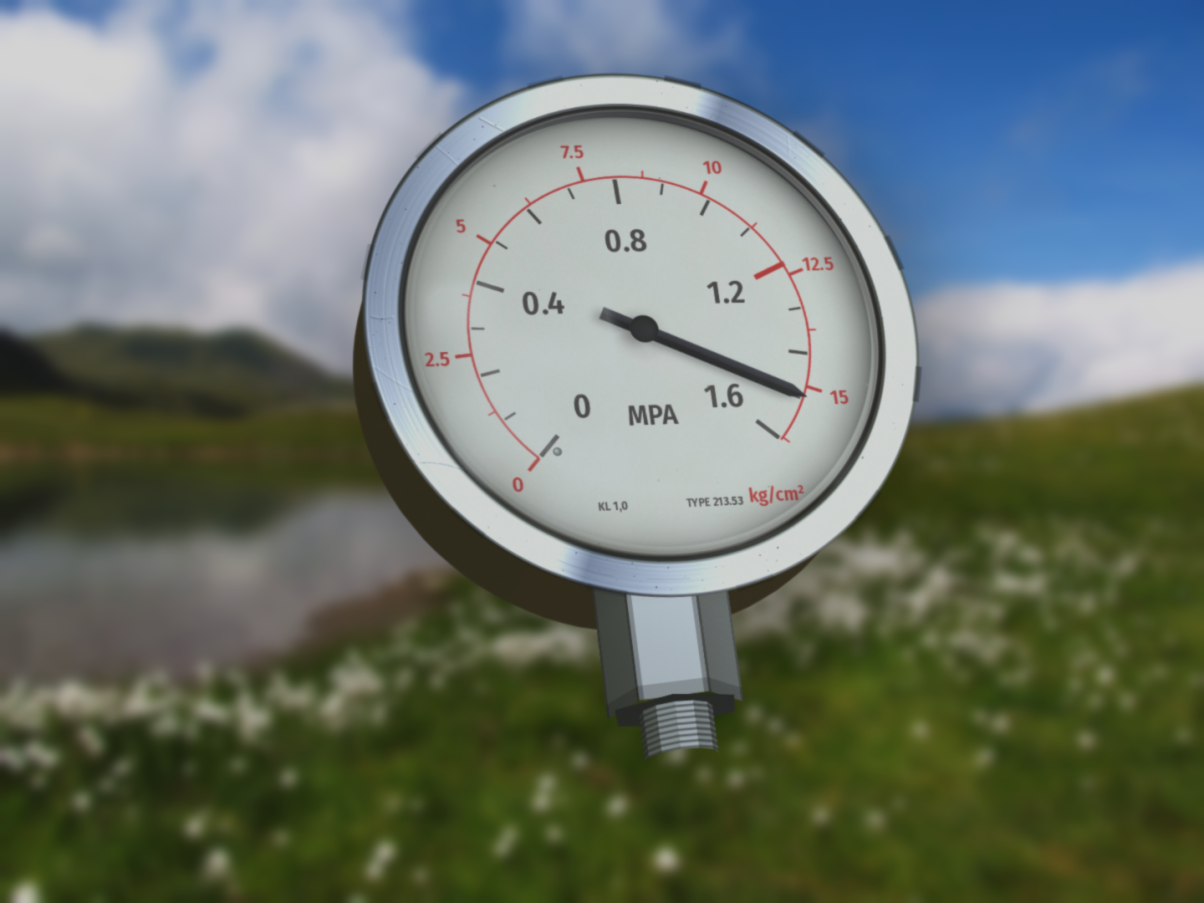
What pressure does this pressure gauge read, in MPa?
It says 1.5 MPa
